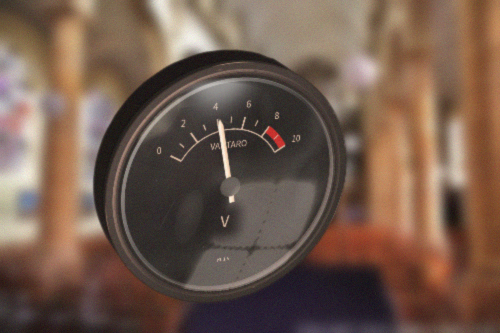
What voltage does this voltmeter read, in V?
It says 4 V
